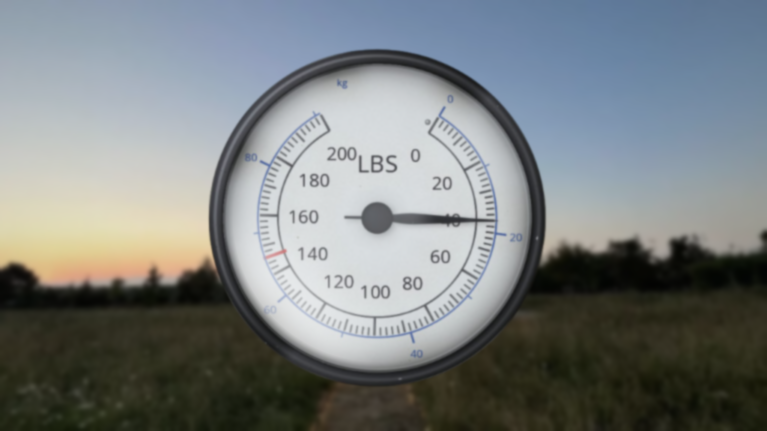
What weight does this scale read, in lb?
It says 40 lb
